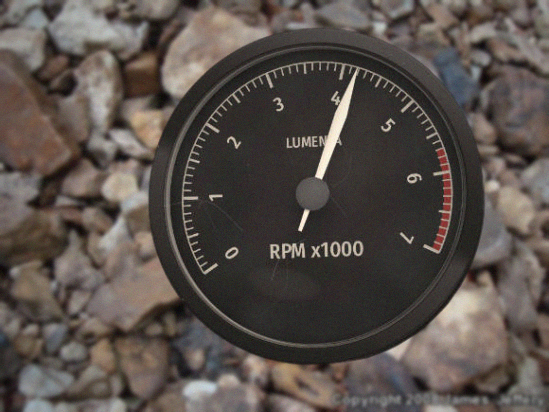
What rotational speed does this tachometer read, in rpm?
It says 4200 rpm
